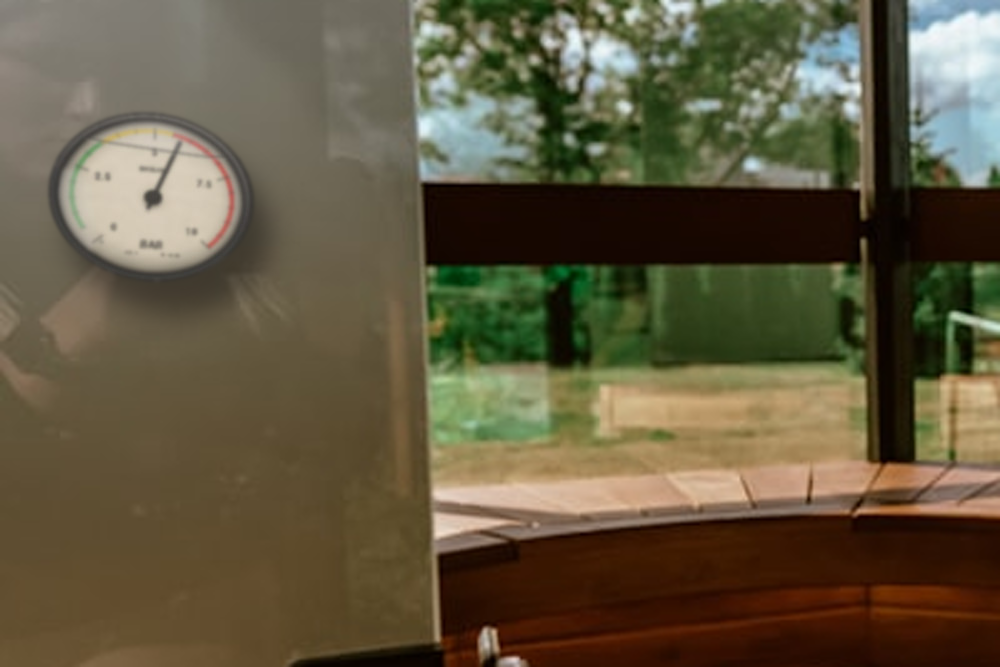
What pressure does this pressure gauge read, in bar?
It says 5.75 bar
